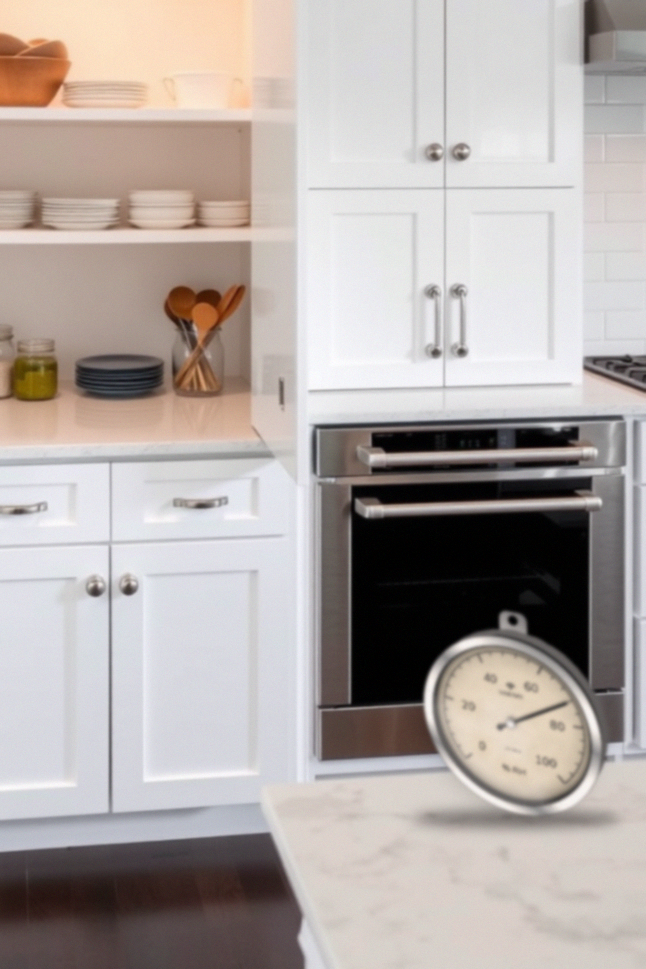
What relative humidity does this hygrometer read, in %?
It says 72 %
